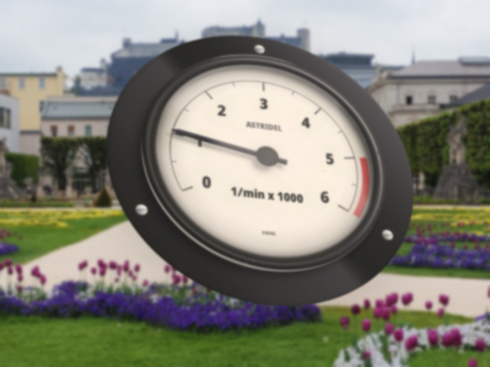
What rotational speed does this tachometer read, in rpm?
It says 1000 rpm
